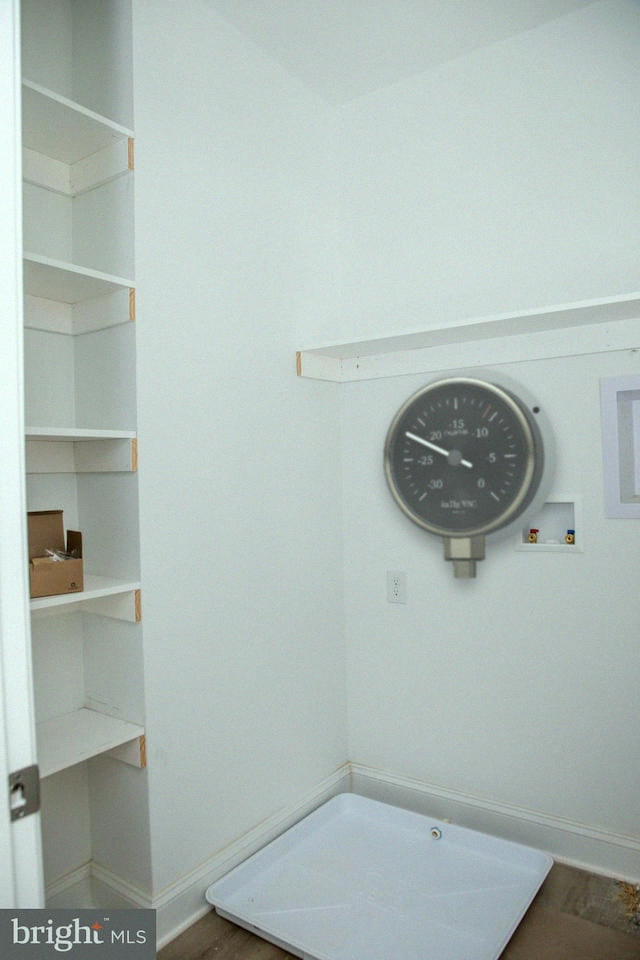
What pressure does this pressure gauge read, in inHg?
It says -22 inHg
